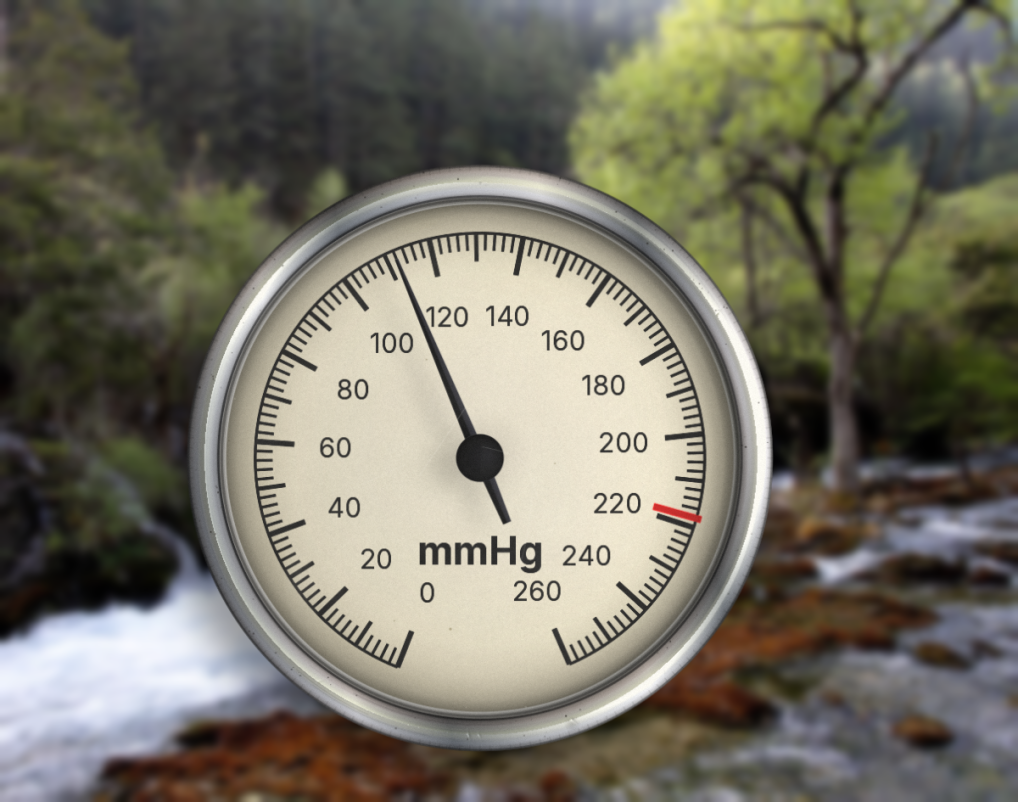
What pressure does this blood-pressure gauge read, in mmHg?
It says 112 mmHg
